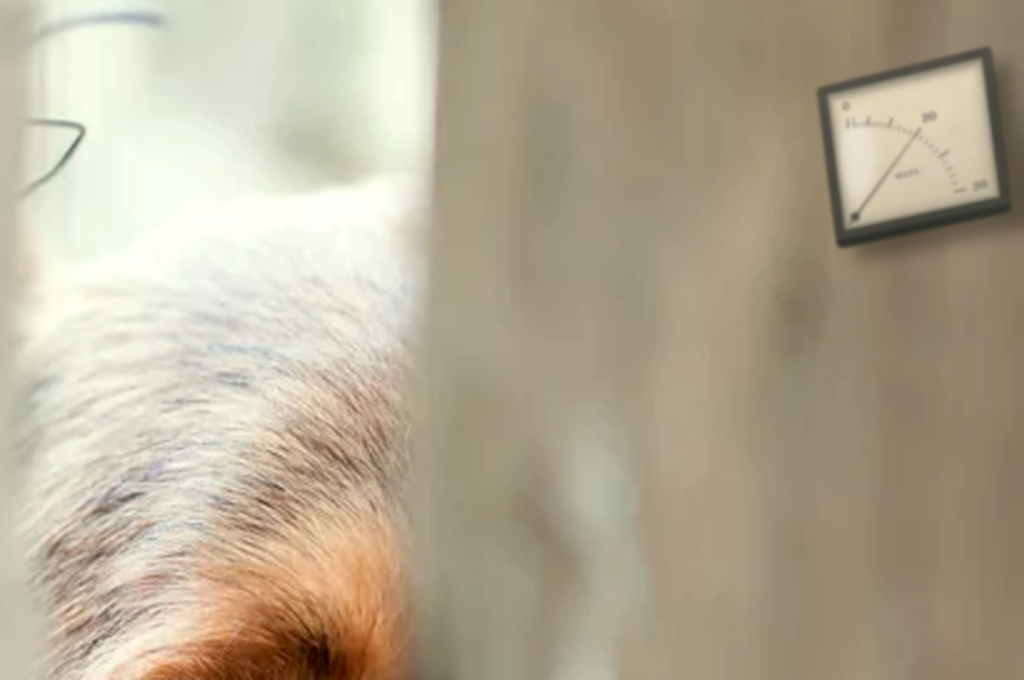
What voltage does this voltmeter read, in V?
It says 20 V
